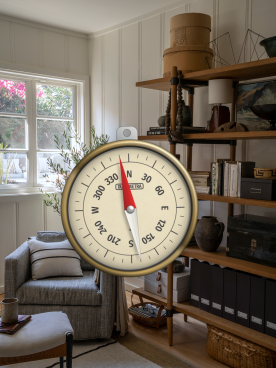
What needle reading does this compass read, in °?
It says 350 °
